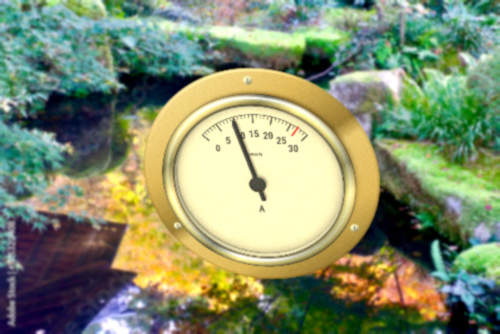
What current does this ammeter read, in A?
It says 10 A
